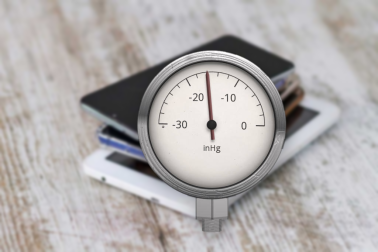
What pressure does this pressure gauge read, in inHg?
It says -16 inHg
